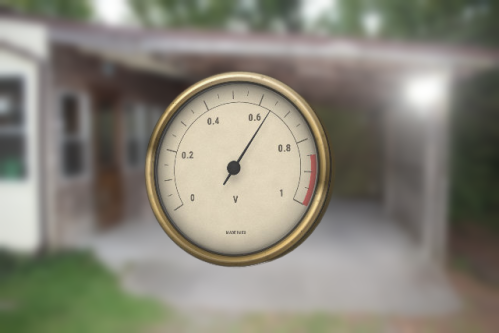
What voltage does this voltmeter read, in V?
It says 0.65 V
